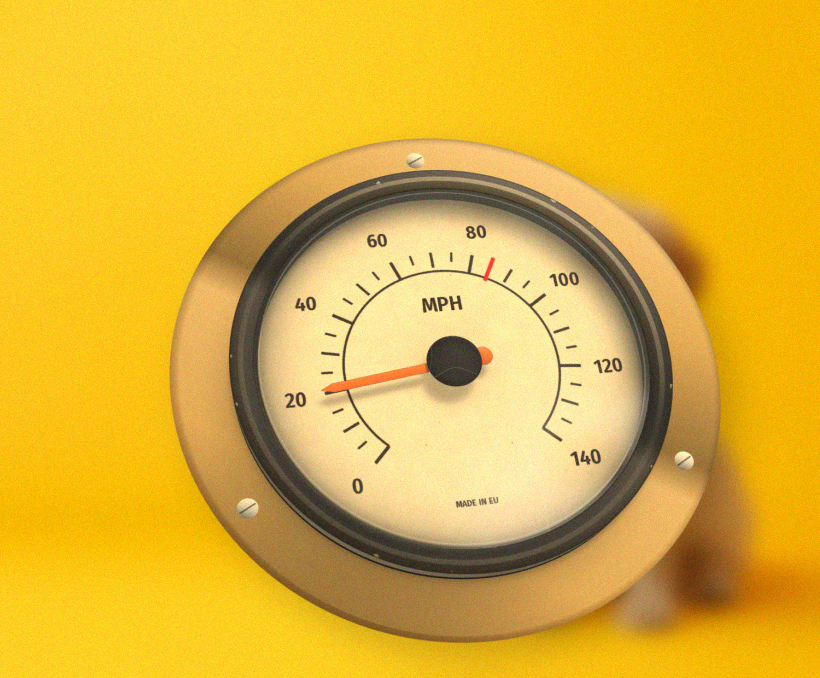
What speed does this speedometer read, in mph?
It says 20 mph
